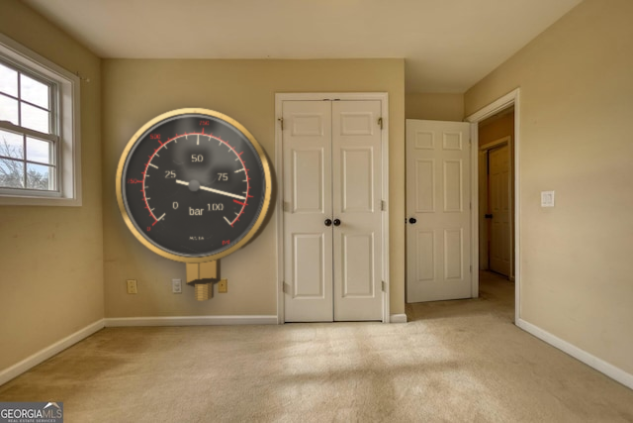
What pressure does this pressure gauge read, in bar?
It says 87.5 bar
